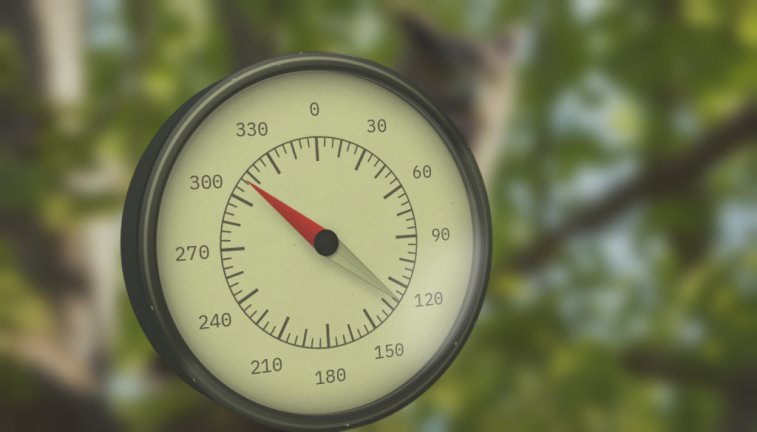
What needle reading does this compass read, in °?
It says 310 °
